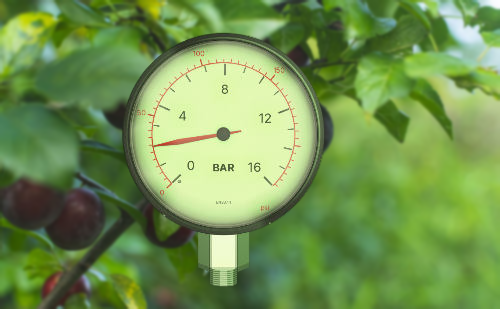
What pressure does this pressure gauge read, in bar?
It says 2 bar
